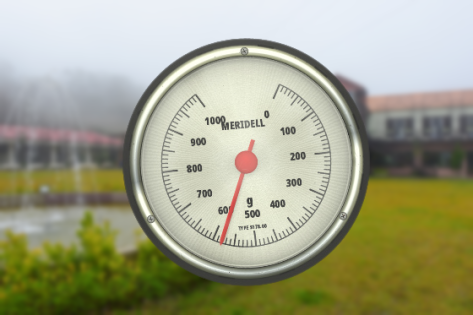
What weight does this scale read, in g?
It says 580 g
